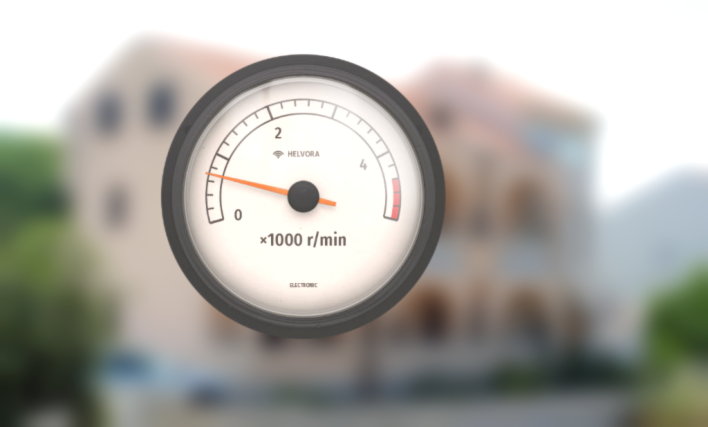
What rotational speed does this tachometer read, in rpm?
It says 700 rpm
